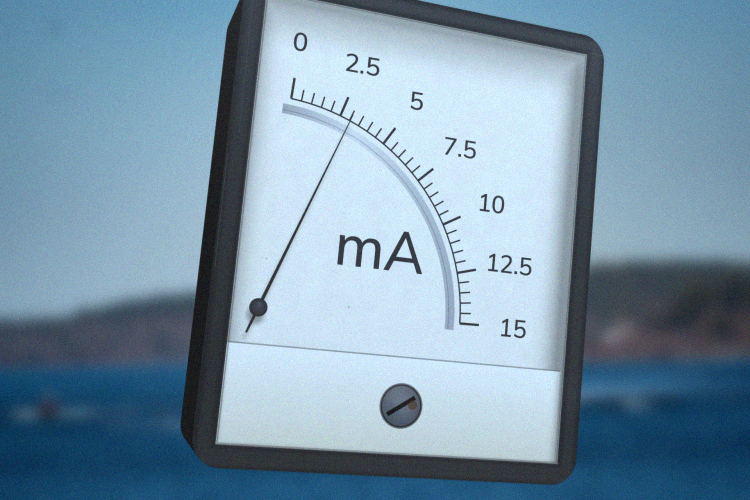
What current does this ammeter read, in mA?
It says 3 mA
